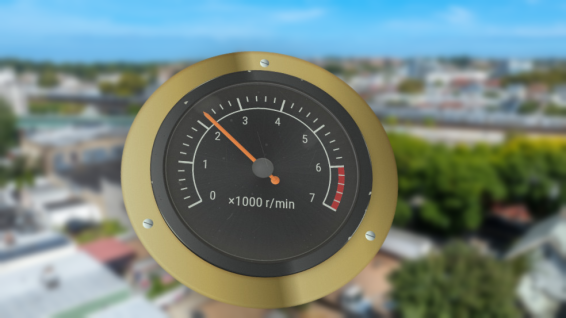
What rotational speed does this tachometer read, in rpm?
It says 2200 rpm
